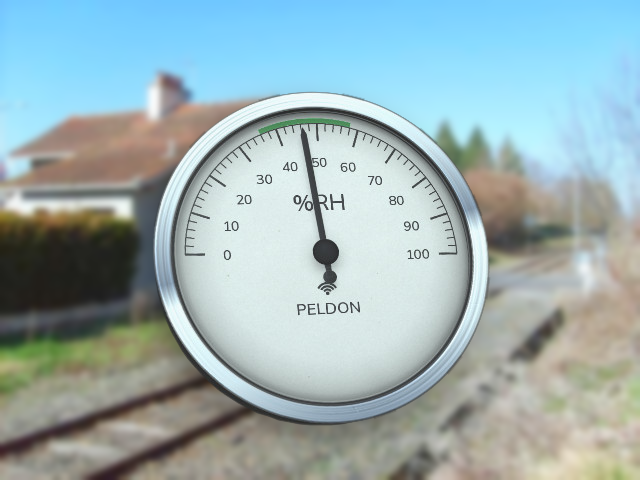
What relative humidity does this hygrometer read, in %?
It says 46 %
